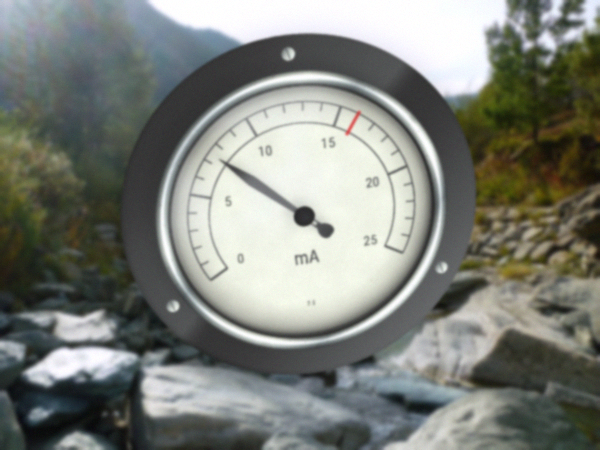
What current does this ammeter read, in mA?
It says 7.5 mA
